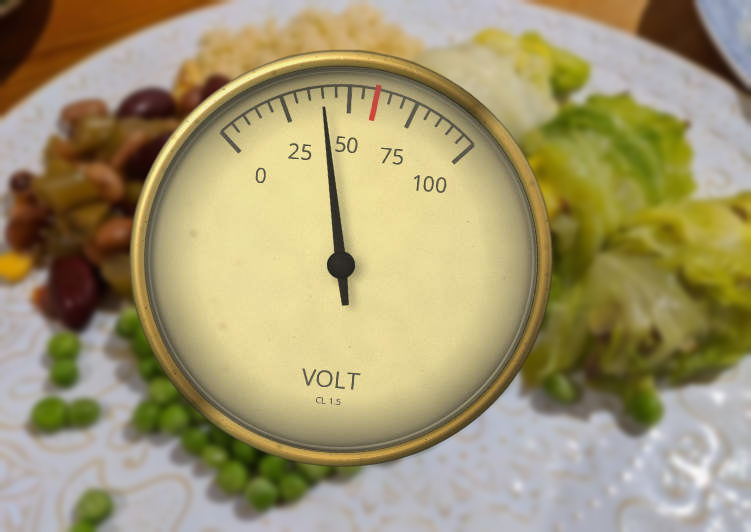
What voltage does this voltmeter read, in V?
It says 40 V
